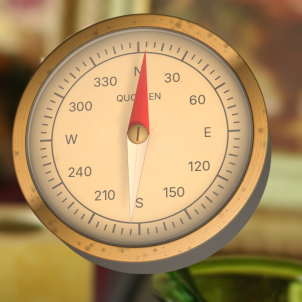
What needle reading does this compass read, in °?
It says 5 °
